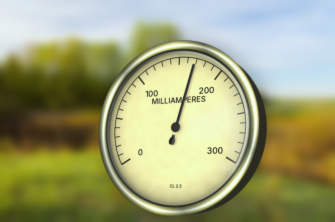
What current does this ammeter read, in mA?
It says 170 mA
